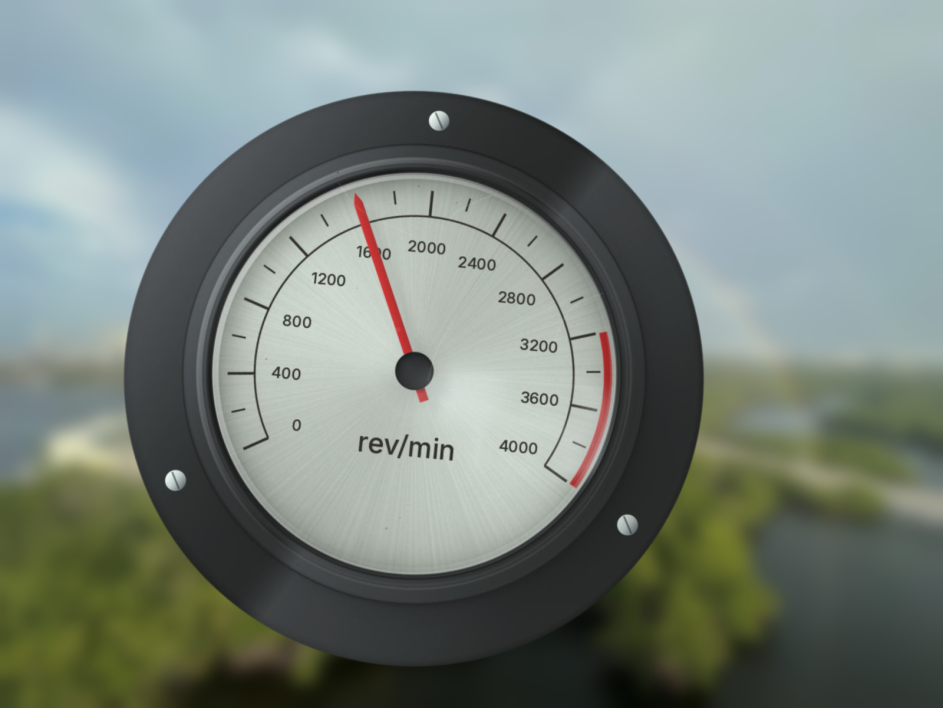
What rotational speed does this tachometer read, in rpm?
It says 1600 rpm
